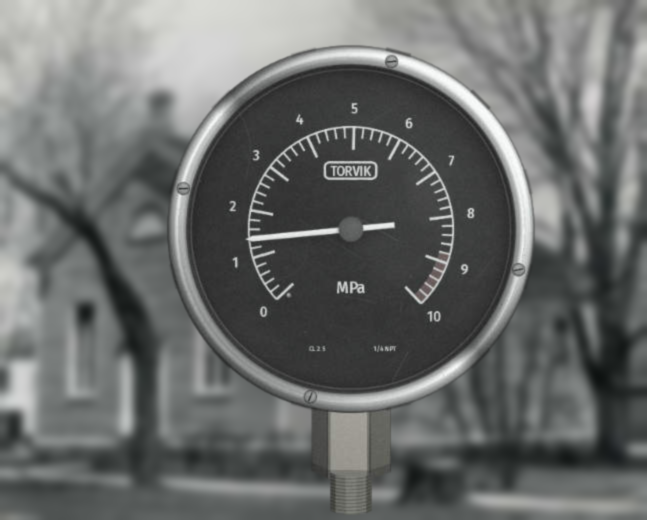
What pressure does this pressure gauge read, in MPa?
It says 1.4 MPa
